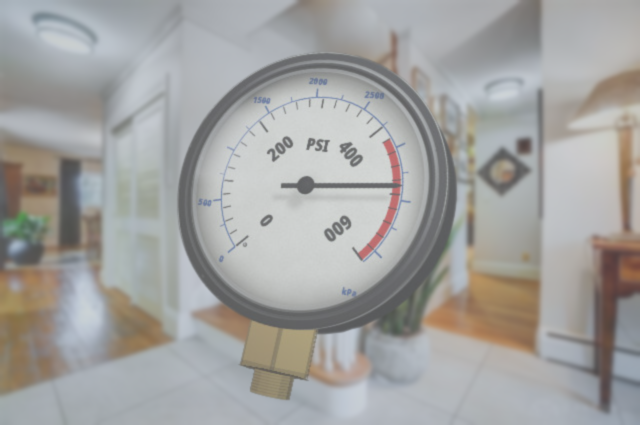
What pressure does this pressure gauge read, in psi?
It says 490 psi
